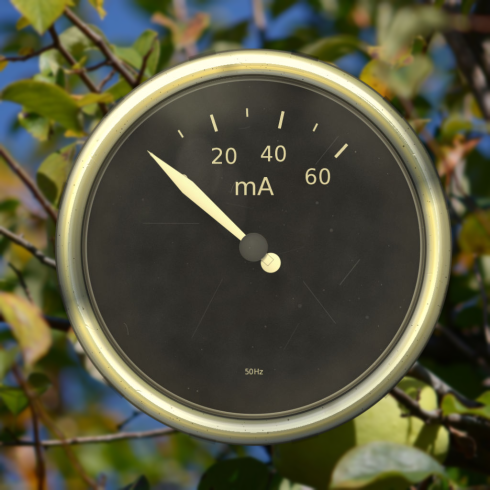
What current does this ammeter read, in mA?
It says 0 mA
